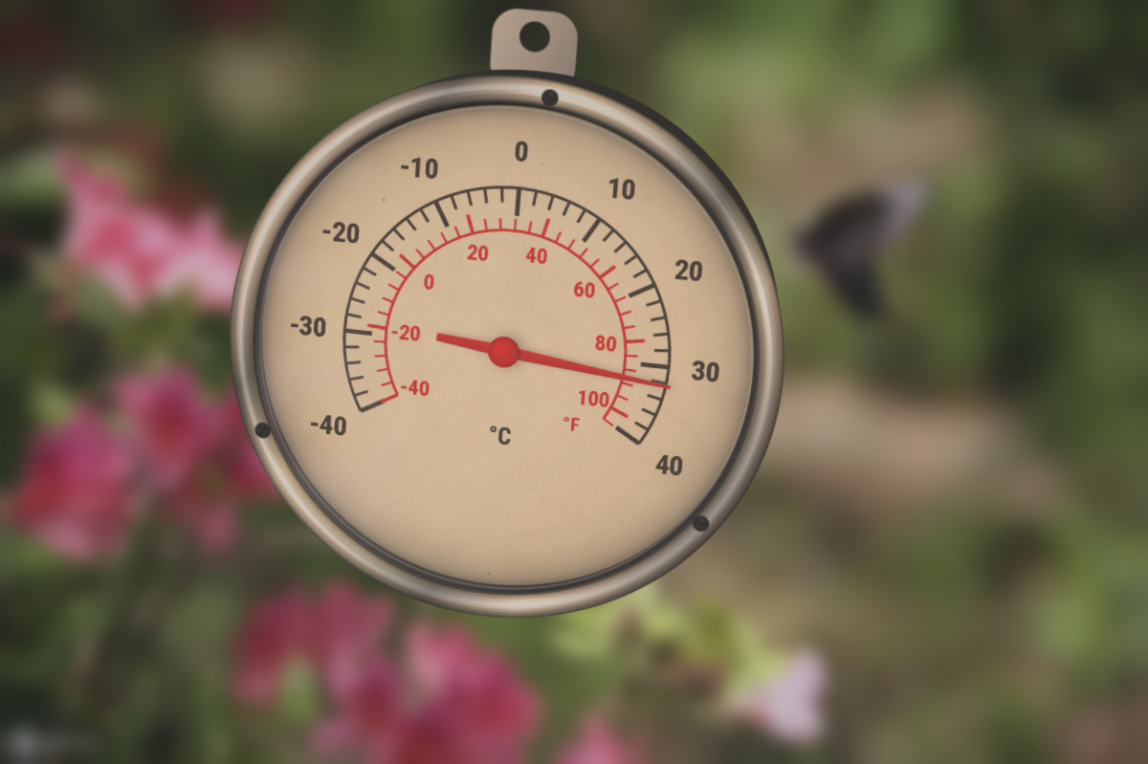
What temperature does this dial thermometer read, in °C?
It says 32 °C
